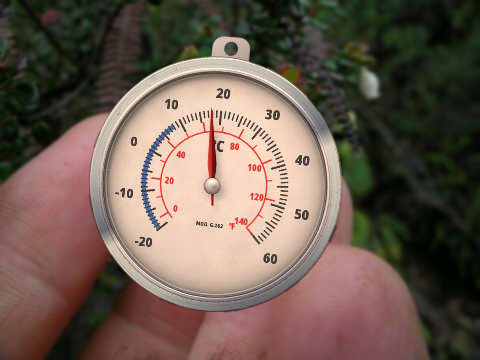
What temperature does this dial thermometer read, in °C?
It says 18 °C
